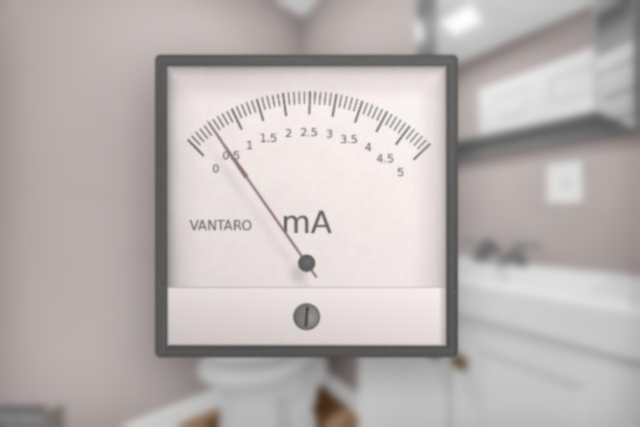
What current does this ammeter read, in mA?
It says 0.5 mA
